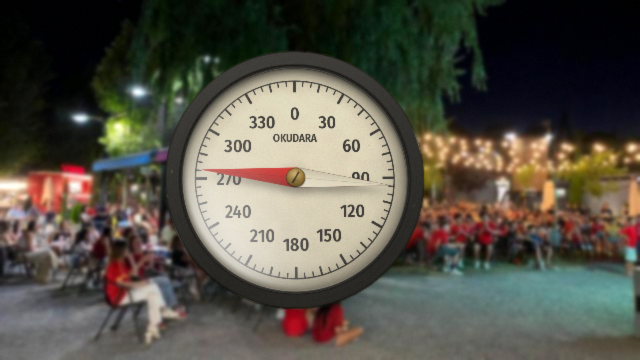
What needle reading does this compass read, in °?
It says 275 °
